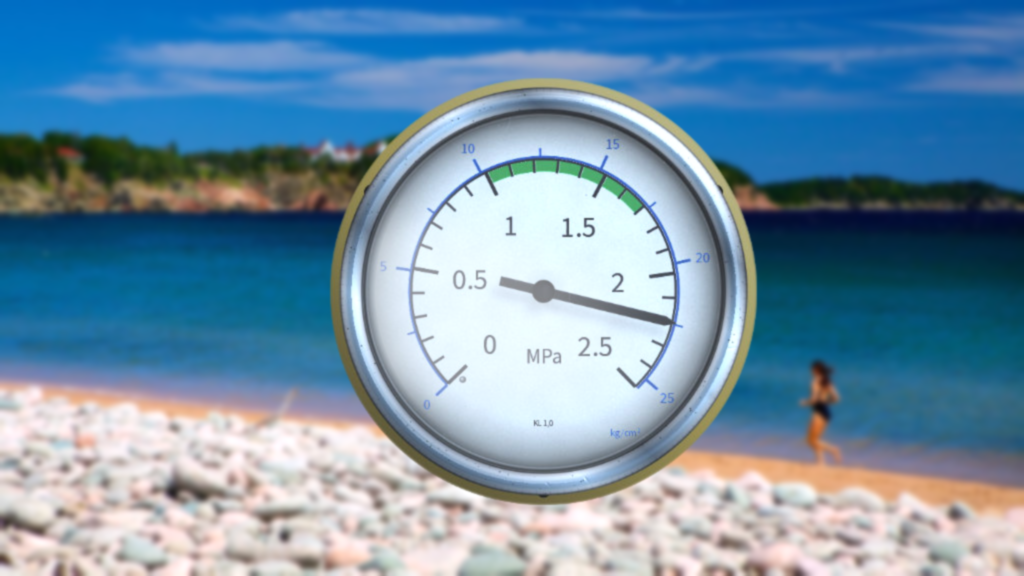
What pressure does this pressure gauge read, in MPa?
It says 2.2 MPa
